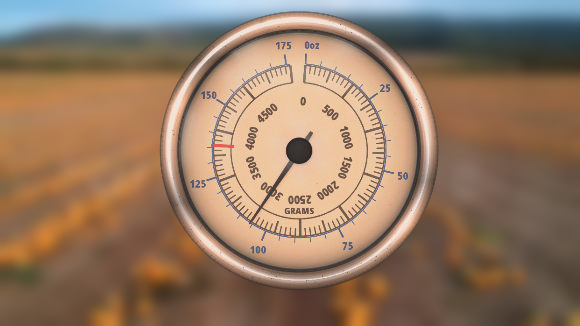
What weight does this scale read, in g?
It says 3000 g
